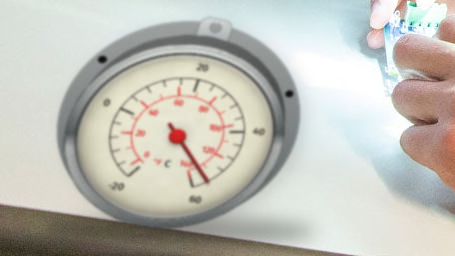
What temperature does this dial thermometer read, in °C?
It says 56 °C
